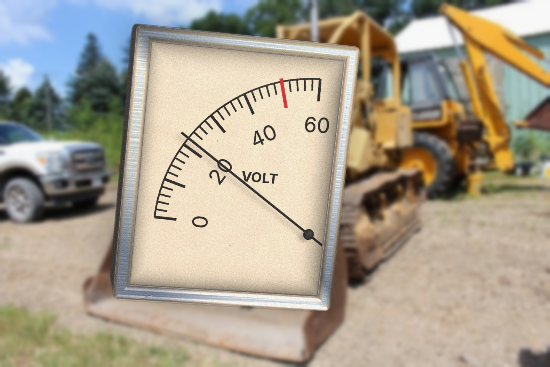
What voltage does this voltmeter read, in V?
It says 22 V
